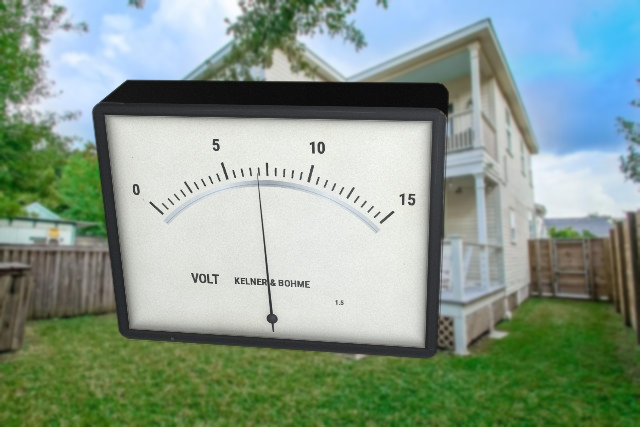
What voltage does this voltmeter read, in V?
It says 7 V
